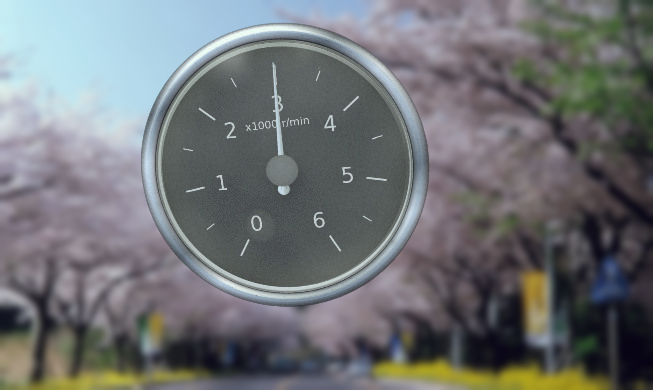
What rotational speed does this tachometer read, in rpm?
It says 3000 rpm
